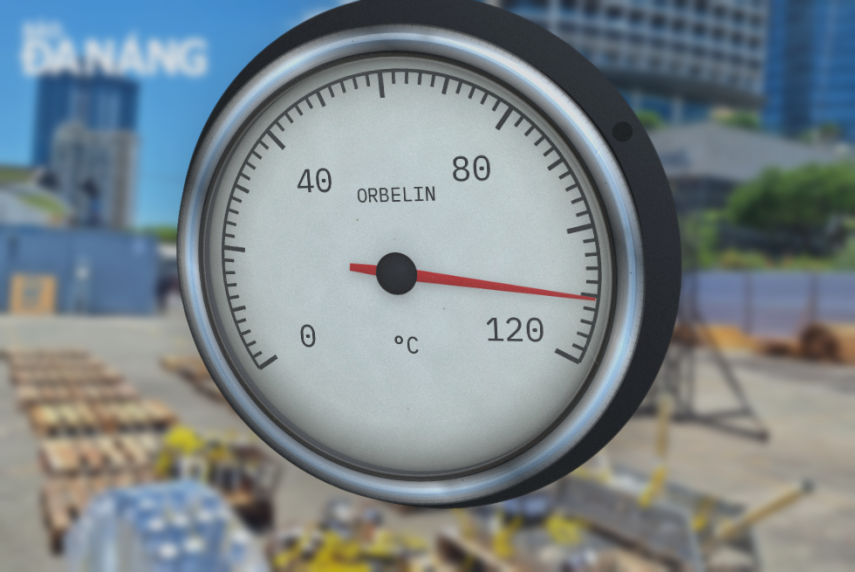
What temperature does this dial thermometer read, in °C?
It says 110 °C
